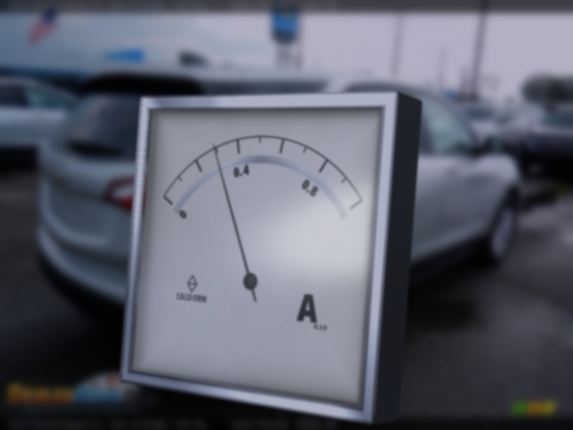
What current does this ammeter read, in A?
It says 0.3 A
